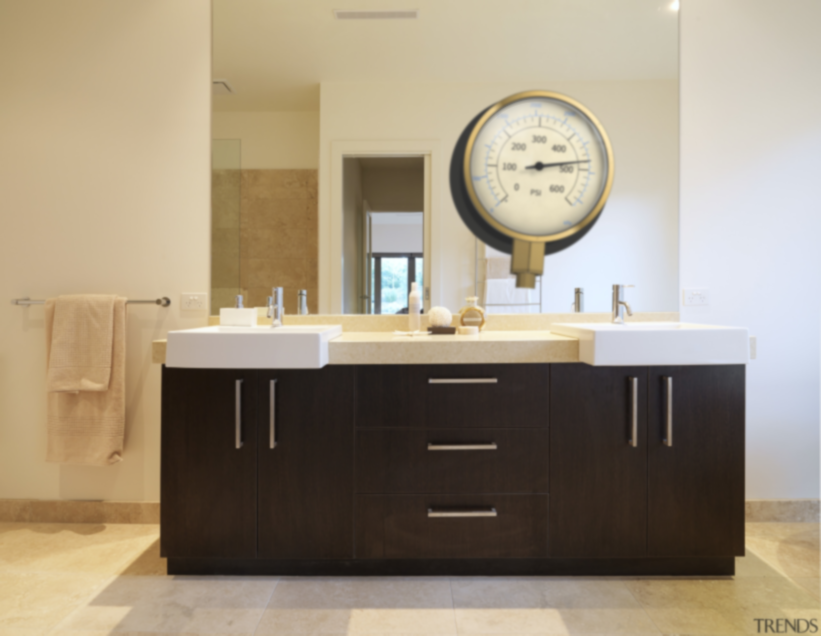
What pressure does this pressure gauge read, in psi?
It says 480 psi
